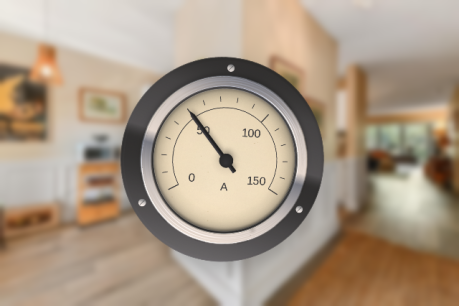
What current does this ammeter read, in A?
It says 50 A
